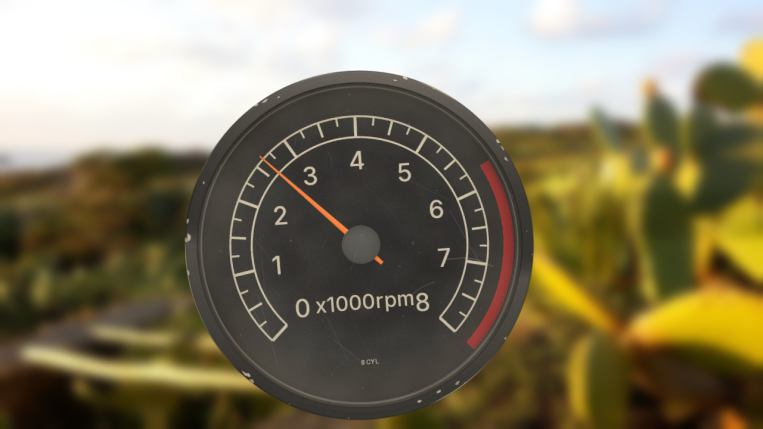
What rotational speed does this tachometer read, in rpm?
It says 2625 rpm
